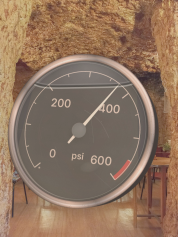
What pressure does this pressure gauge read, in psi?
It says 375 psi
